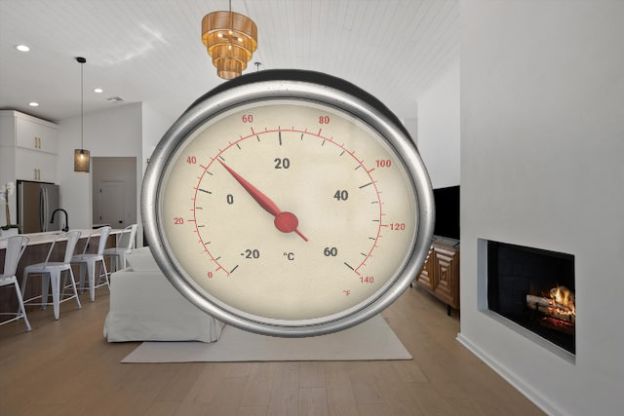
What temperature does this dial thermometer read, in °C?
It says 8 °C
